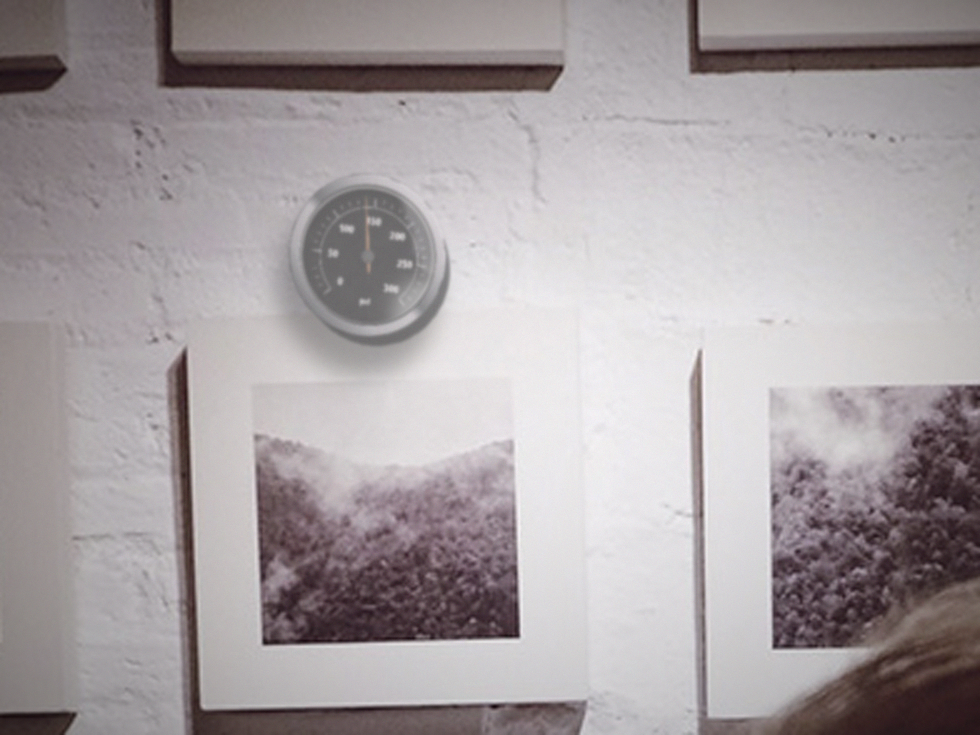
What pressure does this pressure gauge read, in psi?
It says 140 psi
